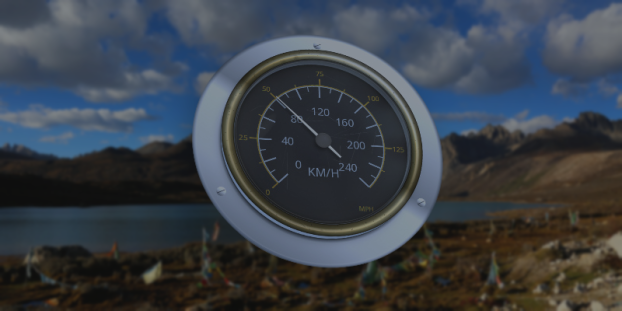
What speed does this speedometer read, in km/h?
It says 80 km/h
